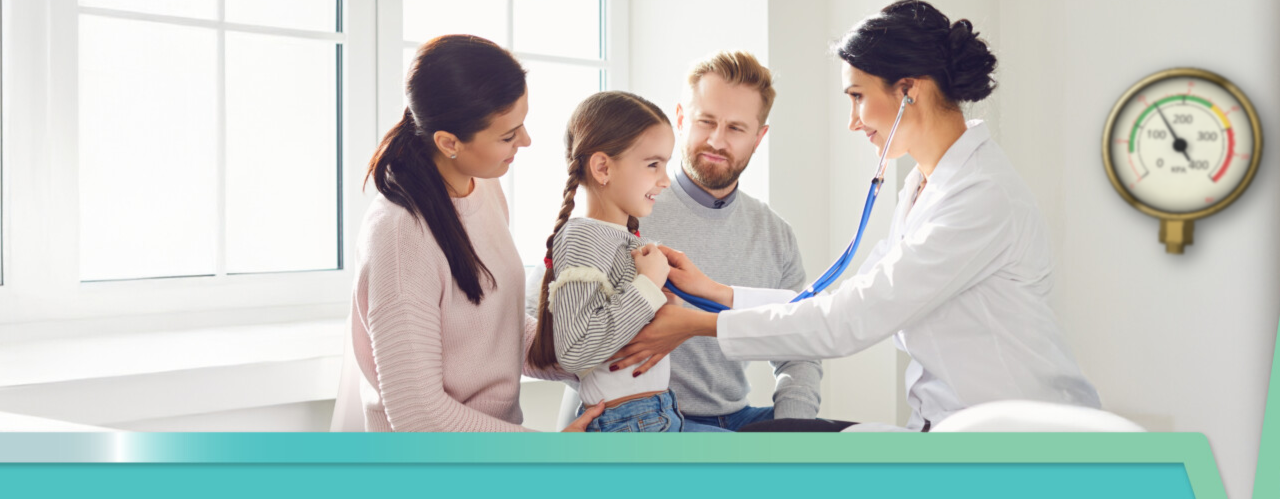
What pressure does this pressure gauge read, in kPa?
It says 150 kPa
